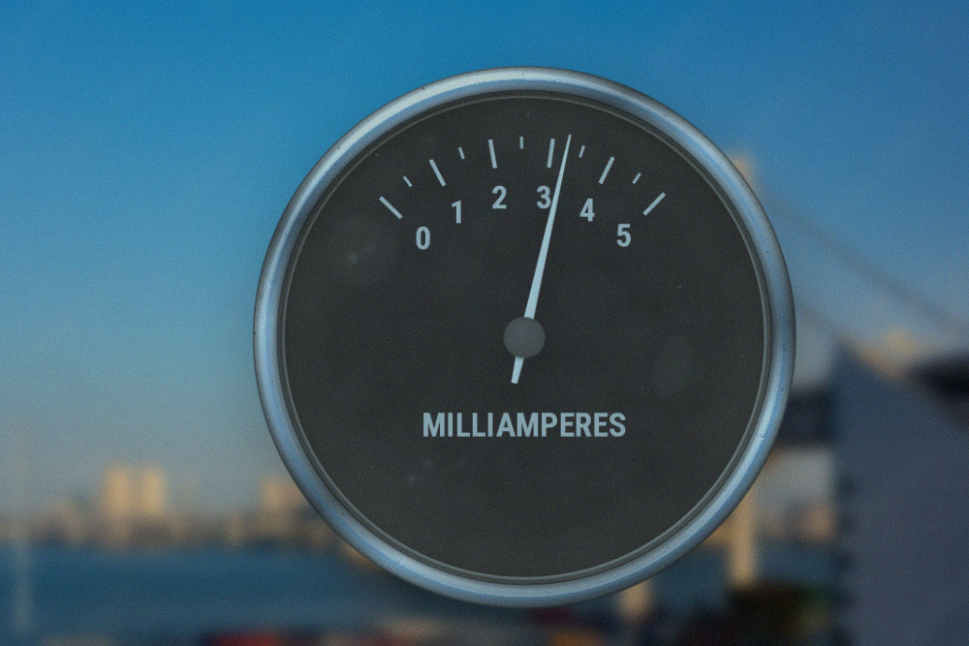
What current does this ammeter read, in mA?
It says 3.25 mA
